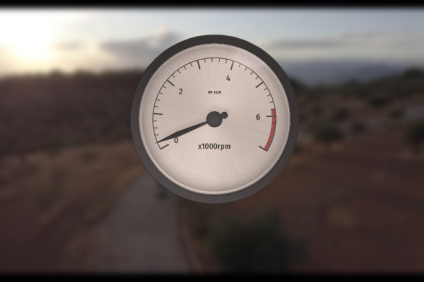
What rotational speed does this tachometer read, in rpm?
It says 200 rpm
